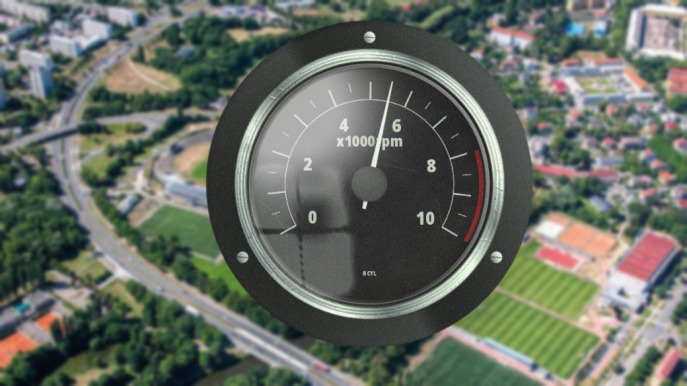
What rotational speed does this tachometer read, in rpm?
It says 5500 rpm
